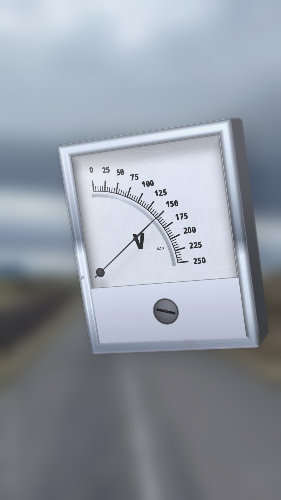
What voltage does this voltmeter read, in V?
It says 150 V
